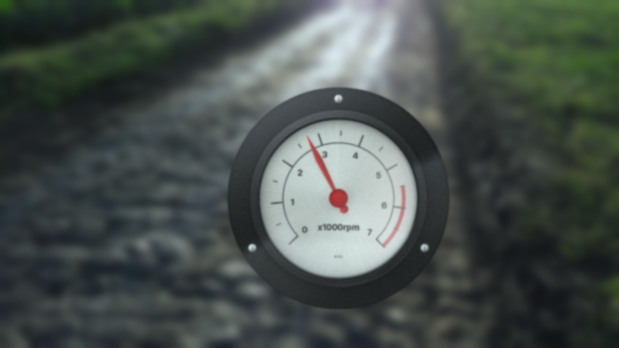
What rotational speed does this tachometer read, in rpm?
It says 2750 rpm
